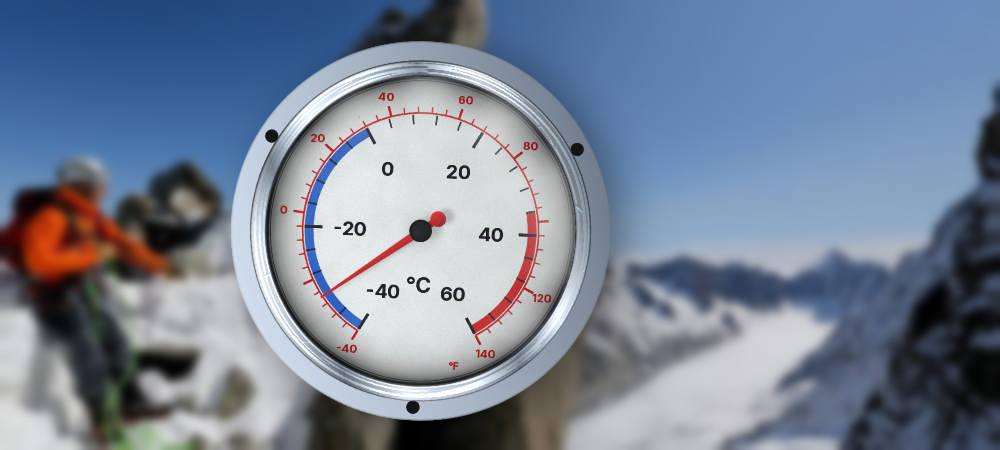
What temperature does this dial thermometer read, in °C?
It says -32 °C
